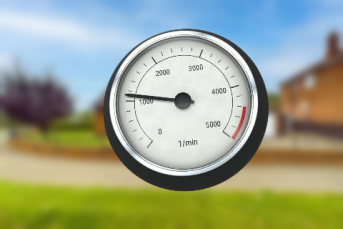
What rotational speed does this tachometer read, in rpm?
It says 1100 rpm
